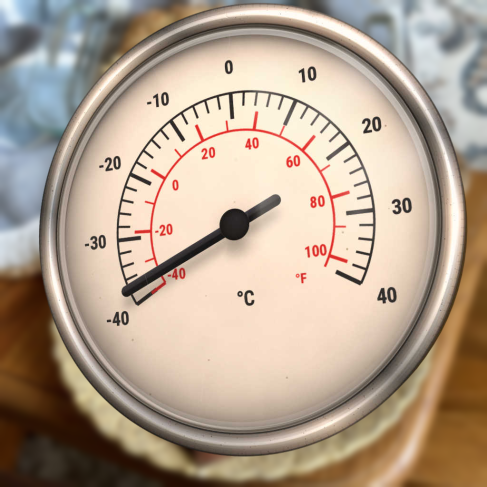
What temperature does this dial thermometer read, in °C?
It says -38 °C
